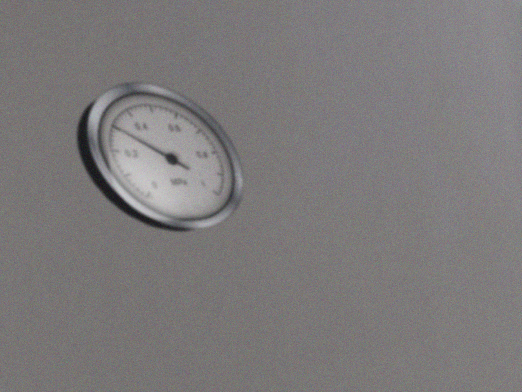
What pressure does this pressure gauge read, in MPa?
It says 0.3 MPa
